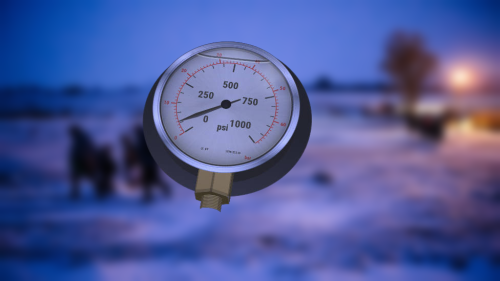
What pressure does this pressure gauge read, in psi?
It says 50 psi
